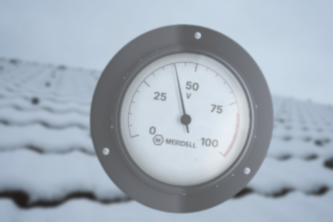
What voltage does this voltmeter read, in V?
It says 40 V
